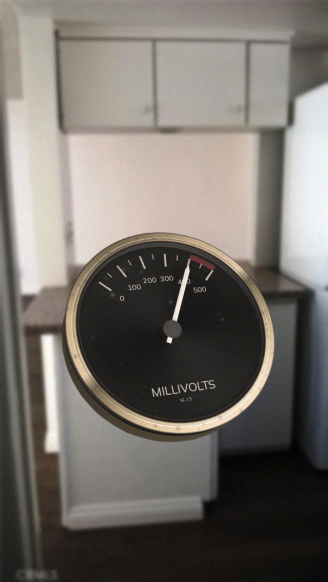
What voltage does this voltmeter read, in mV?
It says 400 mV
